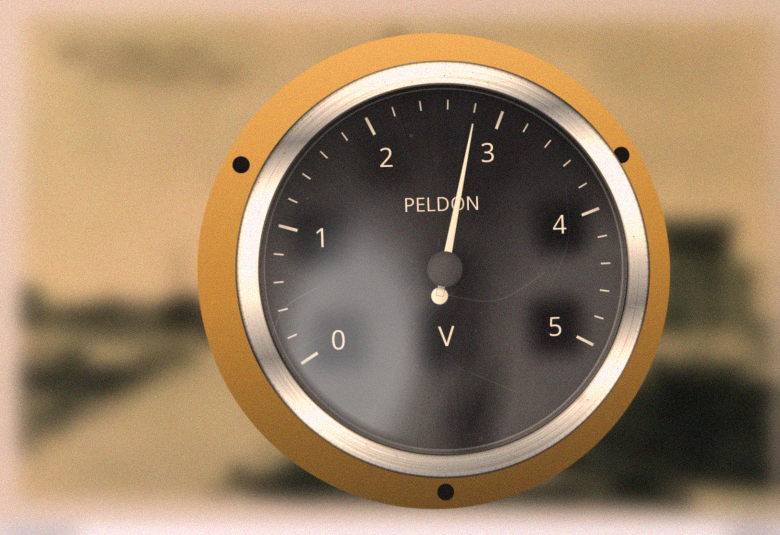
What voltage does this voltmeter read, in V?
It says 2.8 V
